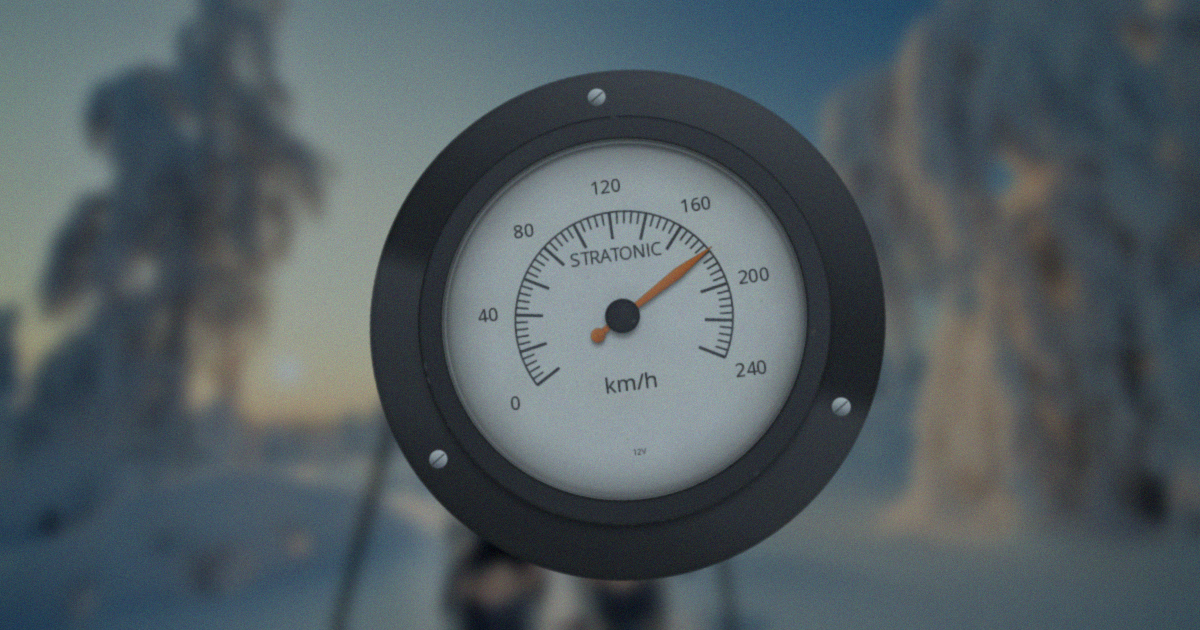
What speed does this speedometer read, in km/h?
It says 180 km/h
